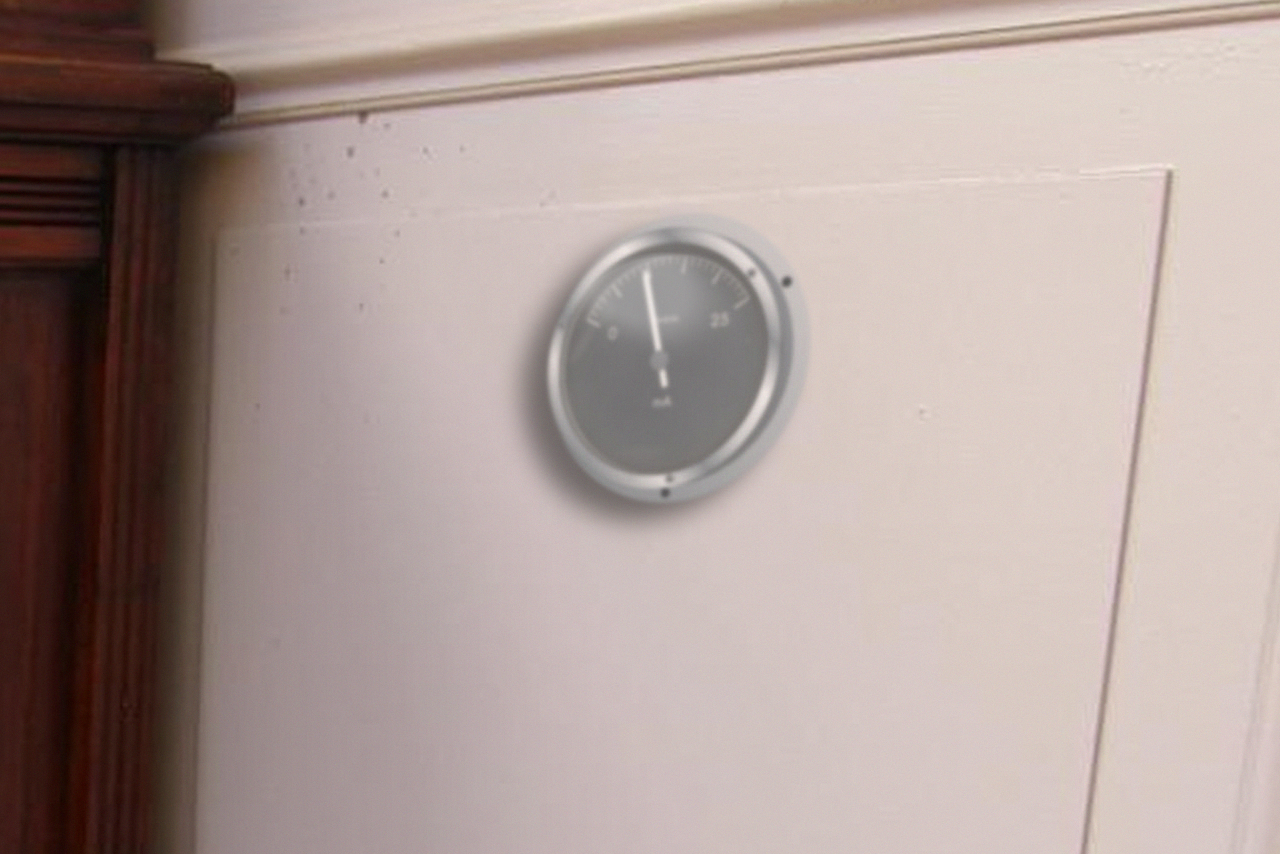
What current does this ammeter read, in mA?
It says 10 mA
